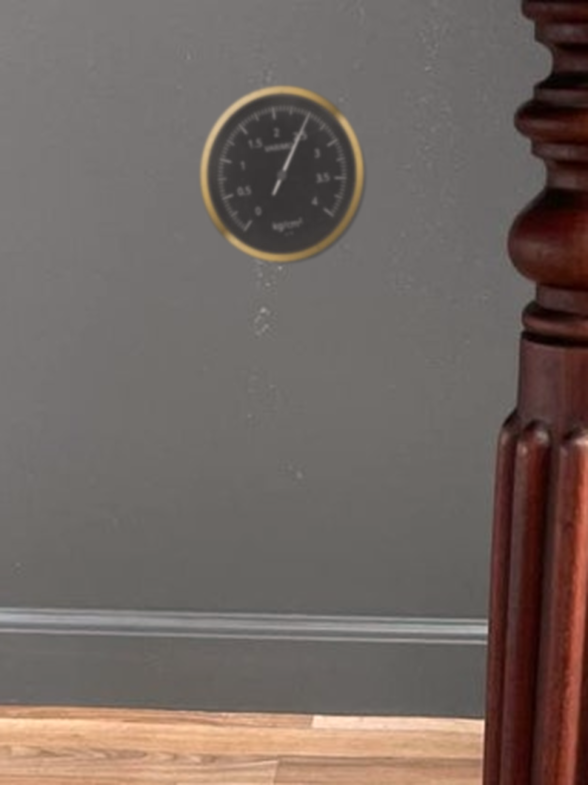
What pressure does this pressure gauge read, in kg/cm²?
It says 2.5 kg/cm²
